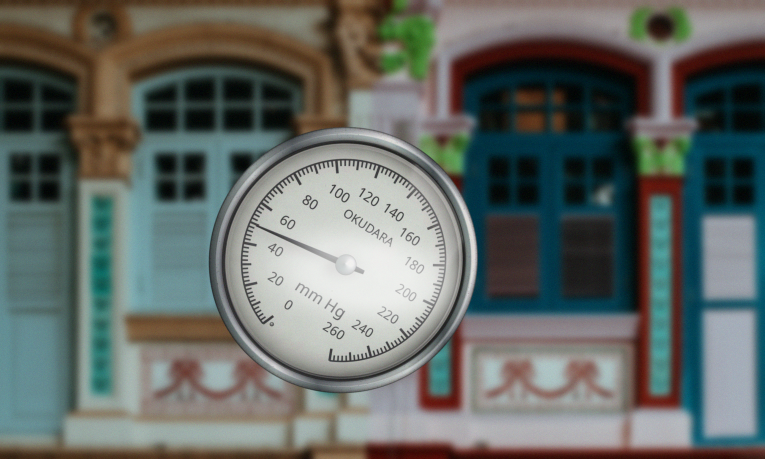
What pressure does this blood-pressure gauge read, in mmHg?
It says 50 mmHg
